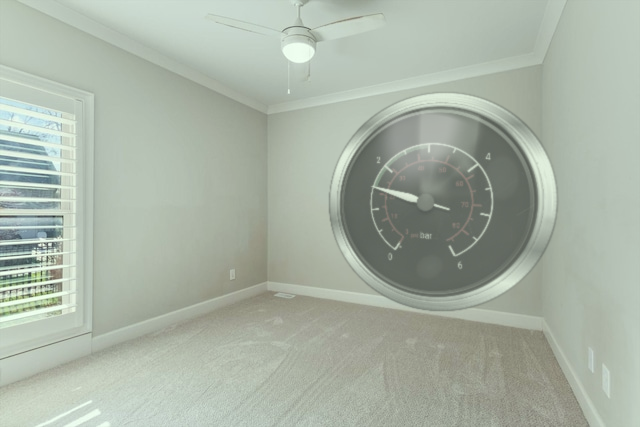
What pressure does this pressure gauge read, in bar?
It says 1.5 bar
